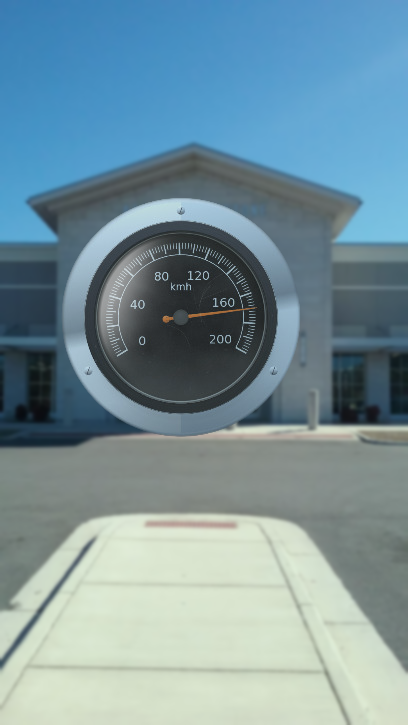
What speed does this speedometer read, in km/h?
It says 170 km/h
